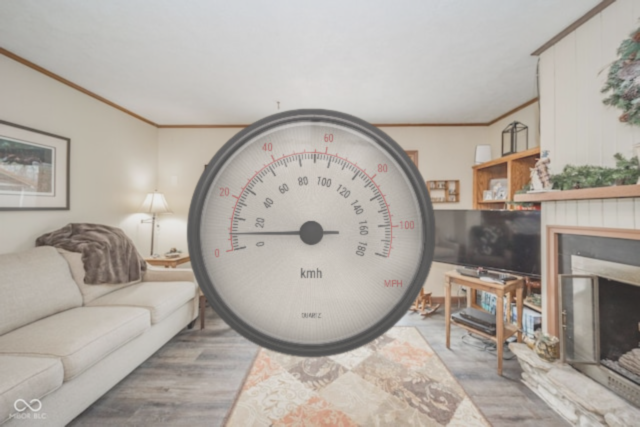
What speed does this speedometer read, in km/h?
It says 10 km/h
